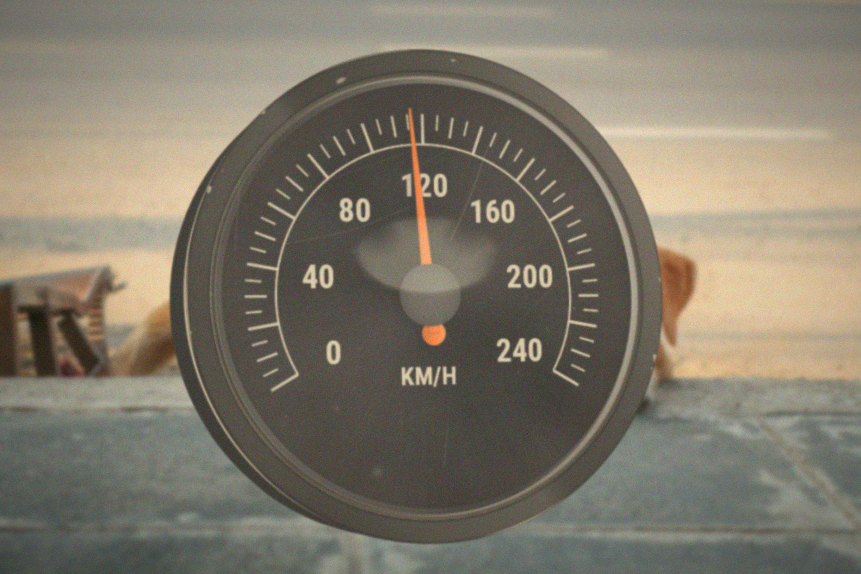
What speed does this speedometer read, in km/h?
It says 115 km/h
